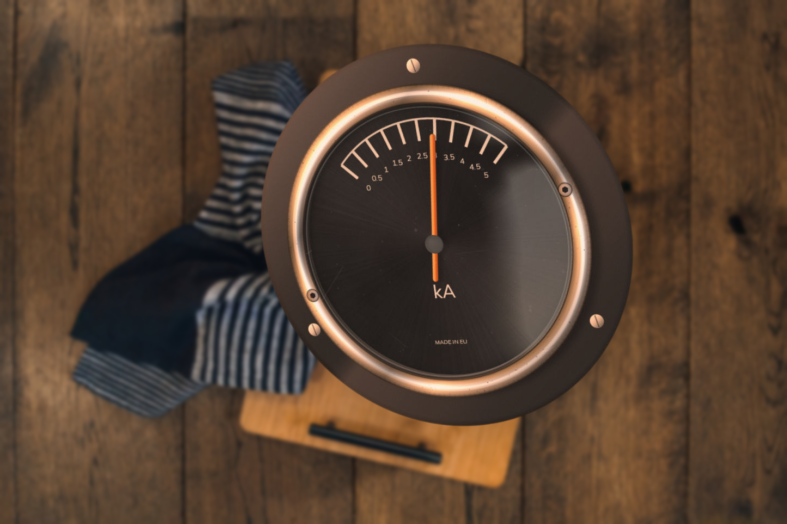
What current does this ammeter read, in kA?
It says 3 kA
